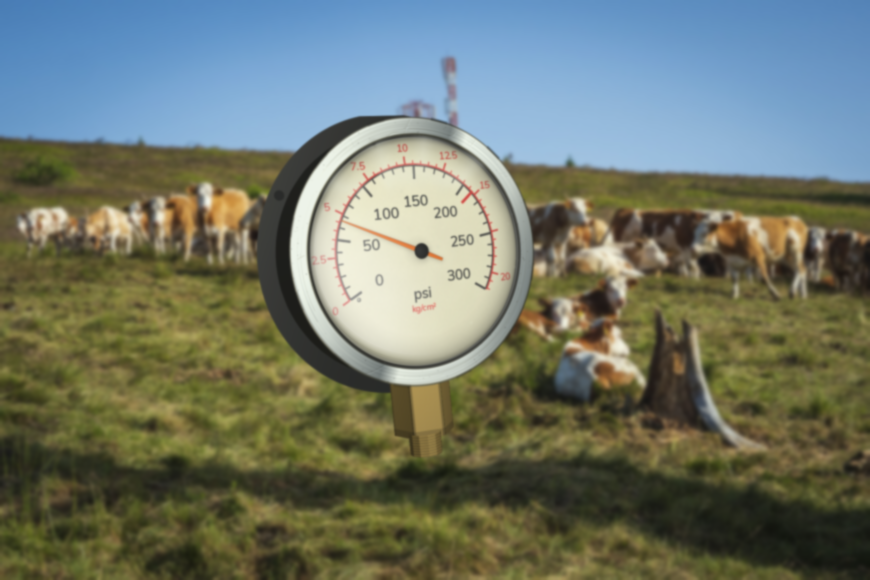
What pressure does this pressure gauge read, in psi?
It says 65 psi
